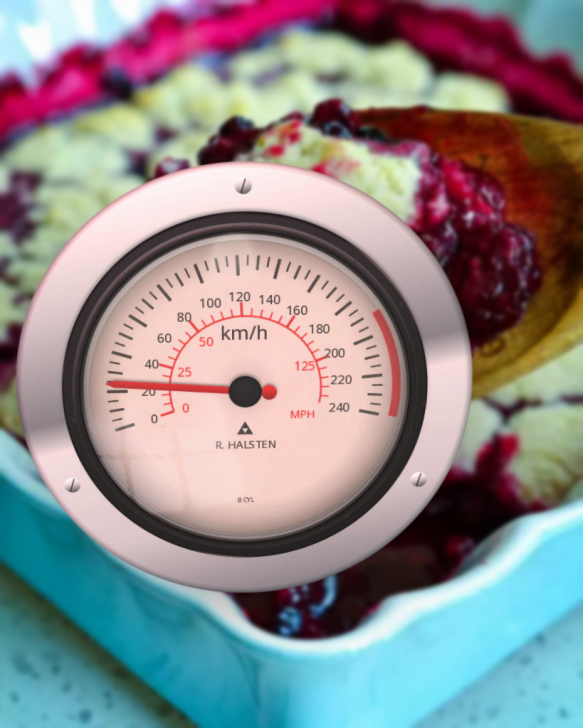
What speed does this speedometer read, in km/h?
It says 25 km/h
